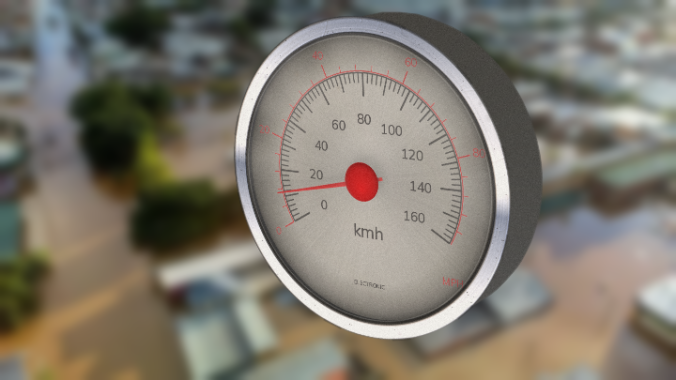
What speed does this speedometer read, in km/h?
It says 12 km/h
